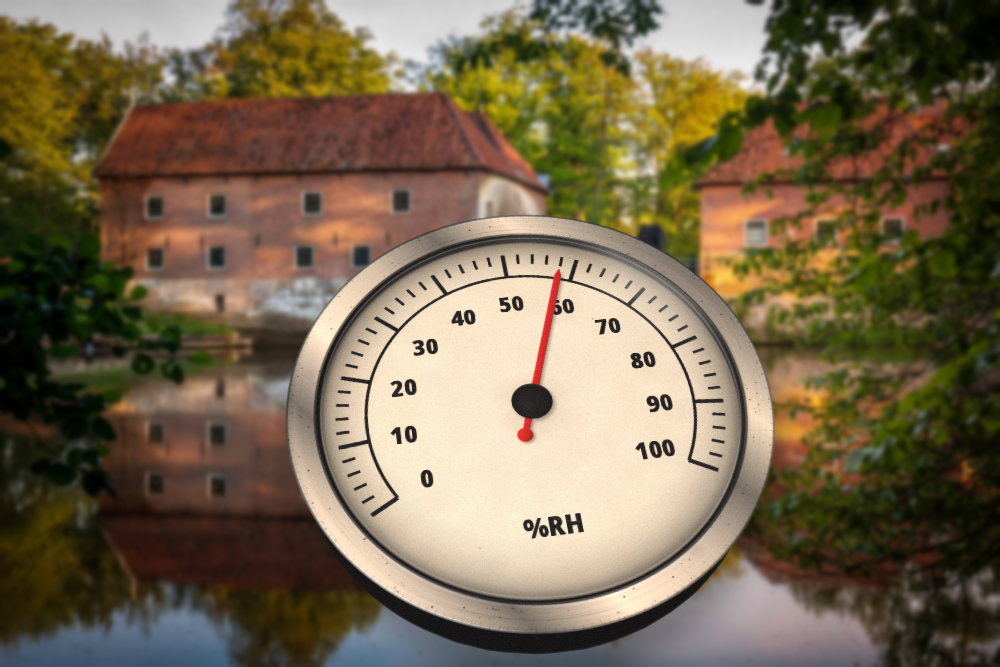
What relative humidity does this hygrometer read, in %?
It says 58 %
